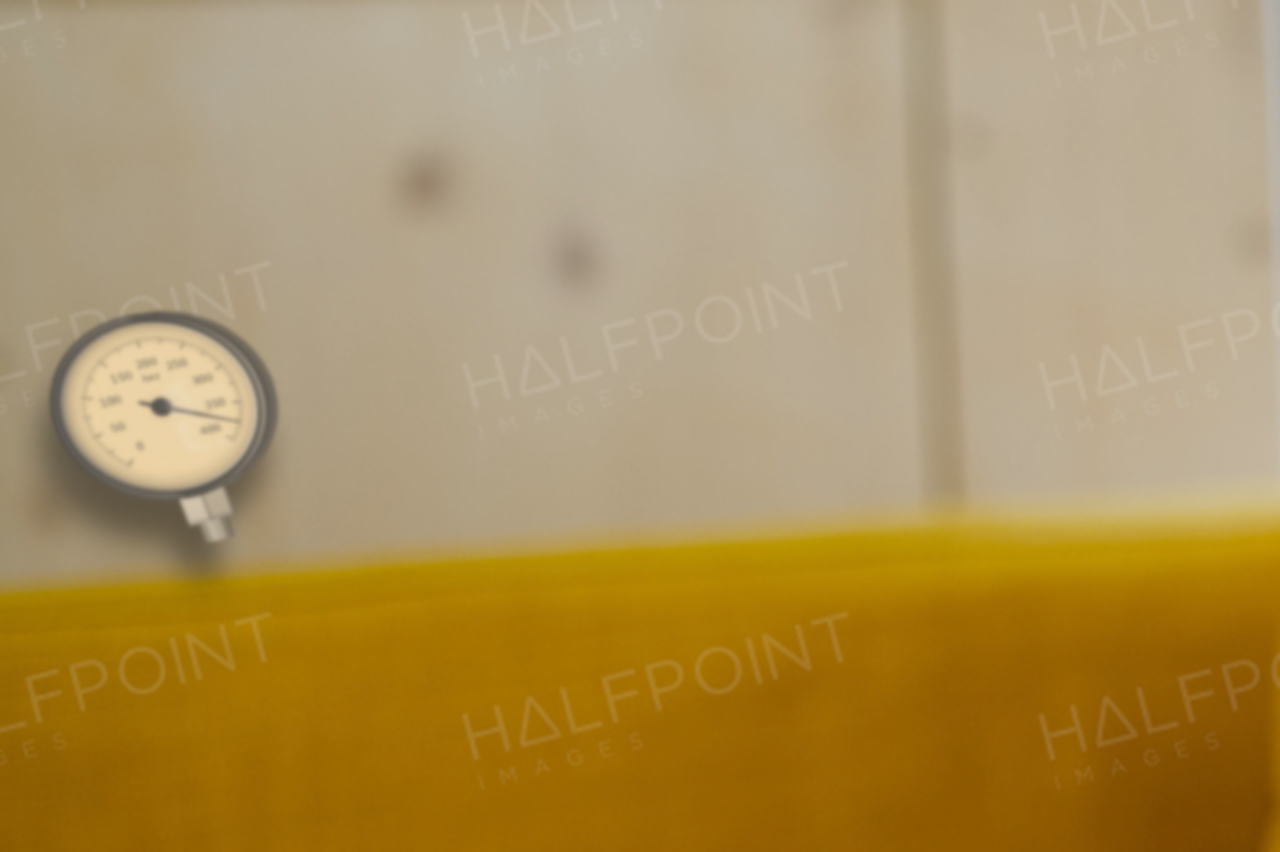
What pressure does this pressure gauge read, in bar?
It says 375 bar
